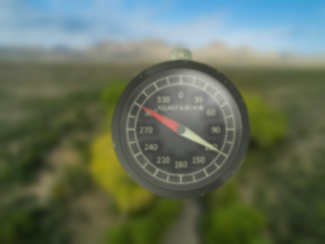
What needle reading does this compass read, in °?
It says 300 °
